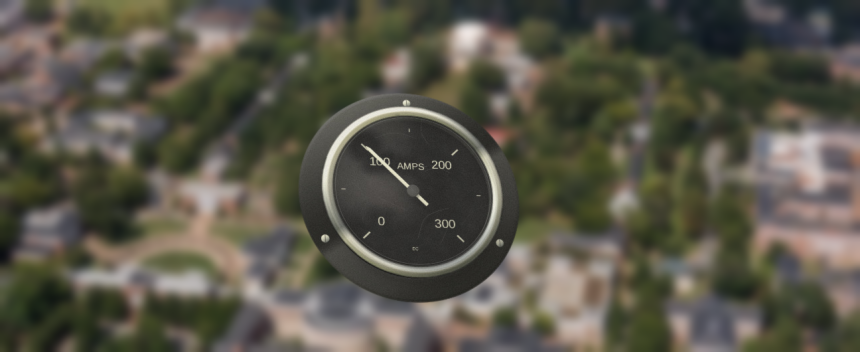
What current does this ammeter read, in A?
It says 100 A
